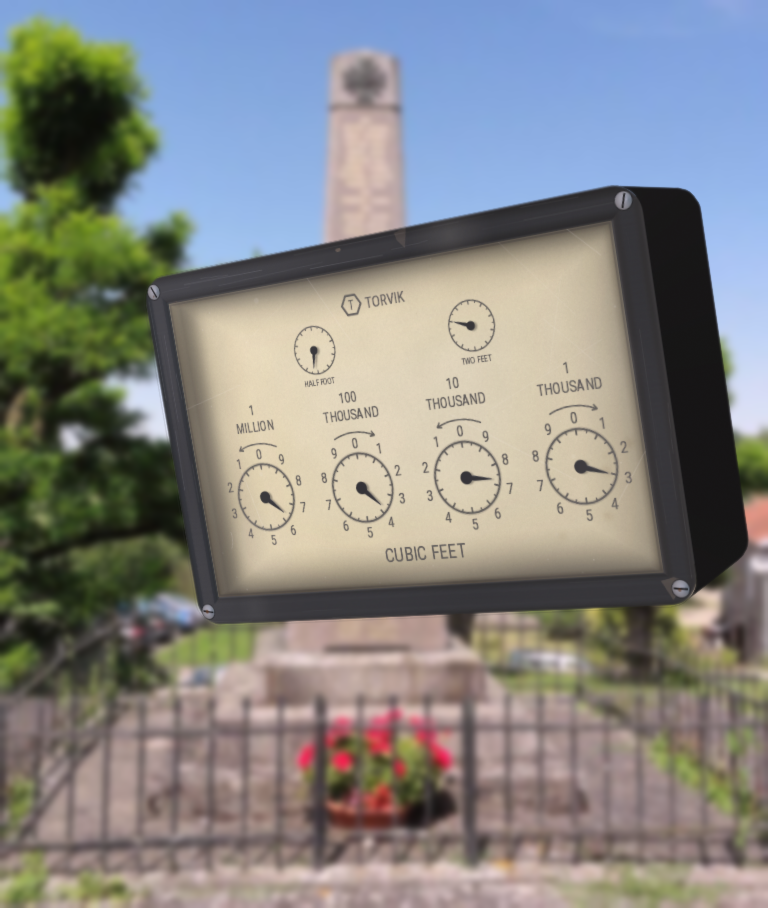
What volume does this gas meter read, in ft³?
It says 637300 ft³
